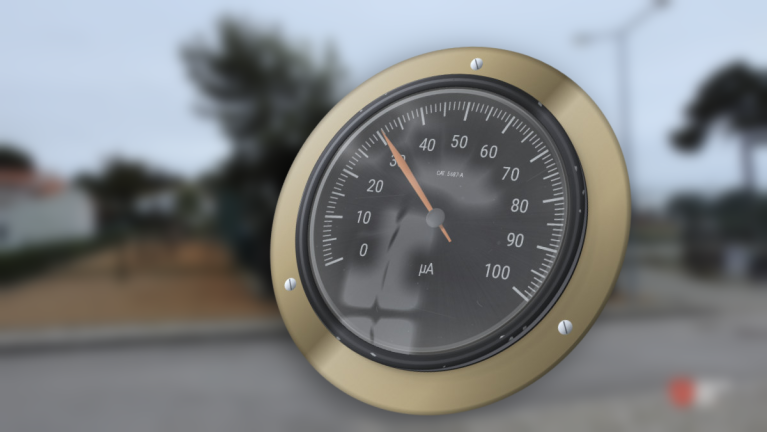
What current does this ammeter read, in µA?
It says 31 µA
